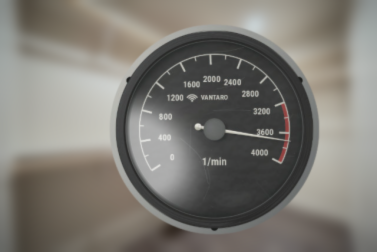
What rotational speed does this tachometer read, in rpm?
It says 3700 rpm
